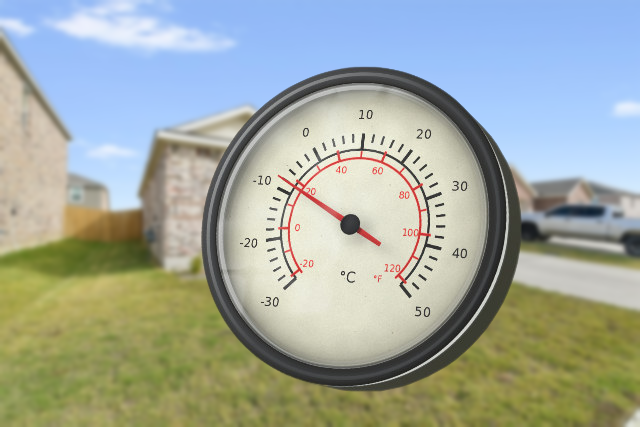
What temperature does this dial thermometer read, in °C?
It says -8 °C
